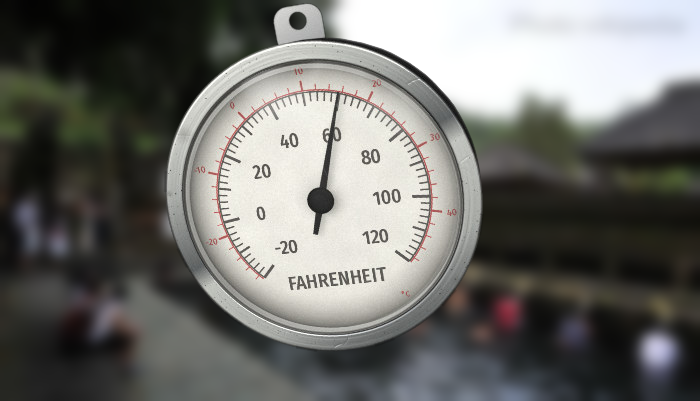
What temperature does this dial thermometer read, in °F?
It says 60 °F
